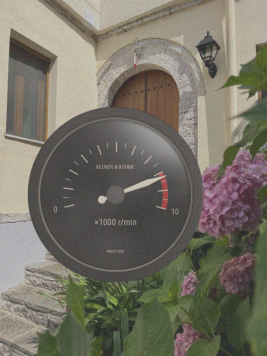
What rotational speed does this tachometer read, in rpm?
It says 8250 rpm
